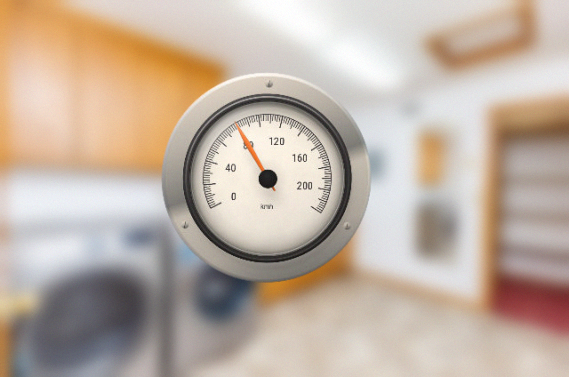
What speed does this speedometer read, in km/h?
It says 80 km/h
